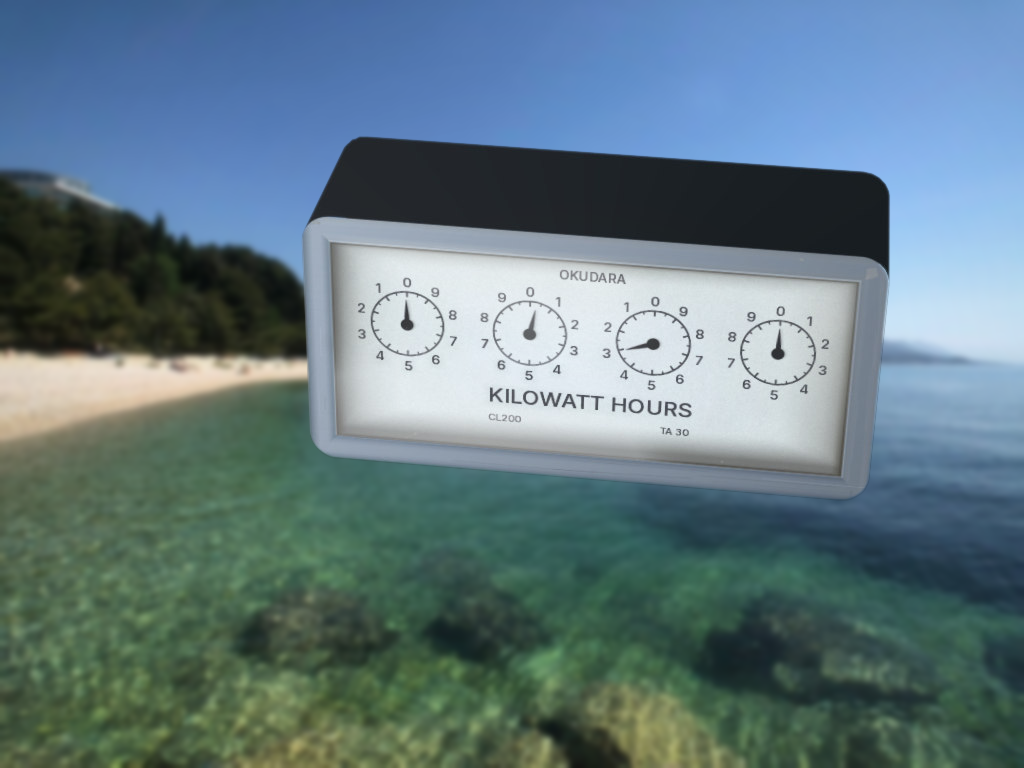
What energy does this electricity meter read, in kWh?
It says 30 kWh
